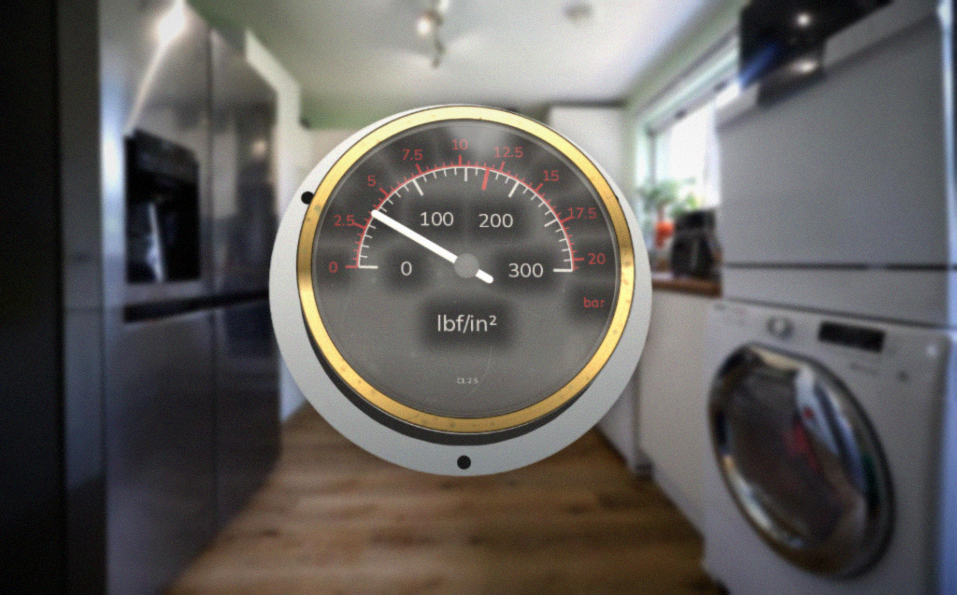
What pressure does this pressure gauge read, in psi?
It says 50 psi
